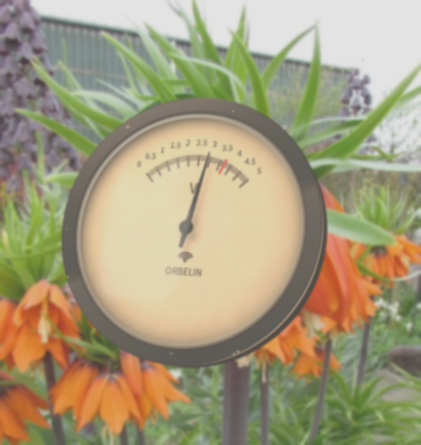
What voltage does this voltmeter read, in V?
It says 3 V
